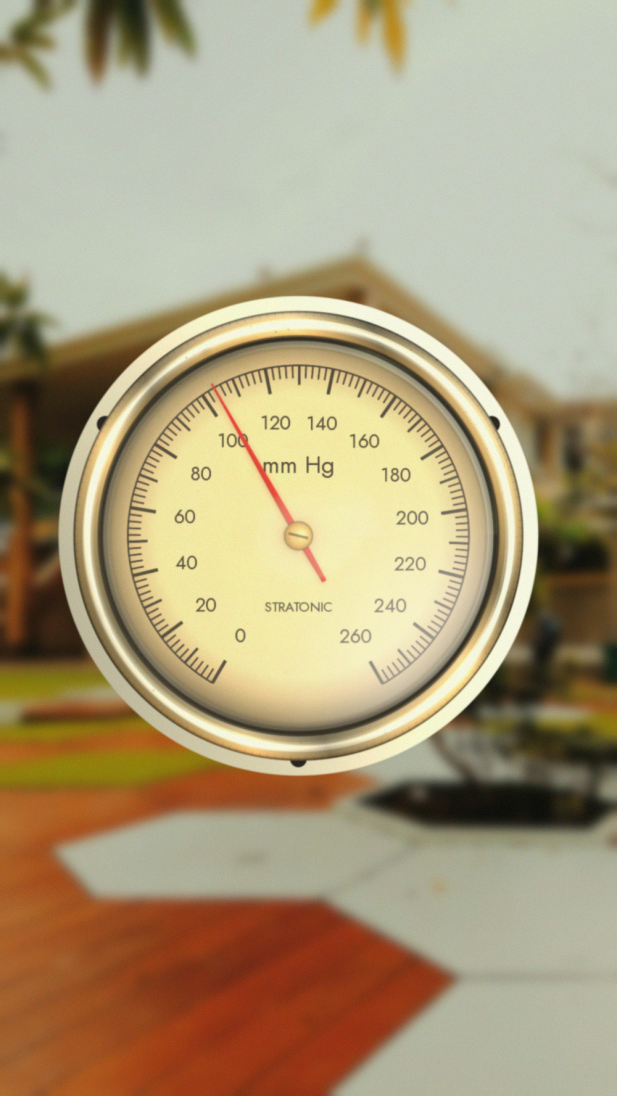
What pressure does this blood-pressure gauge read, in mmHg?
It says 104 mmHg
